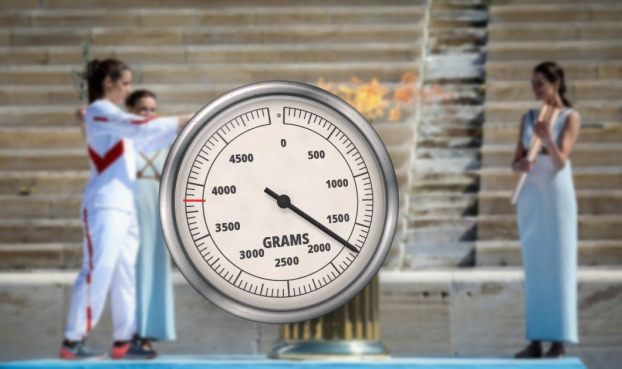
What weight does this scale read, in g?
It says 1750 g
